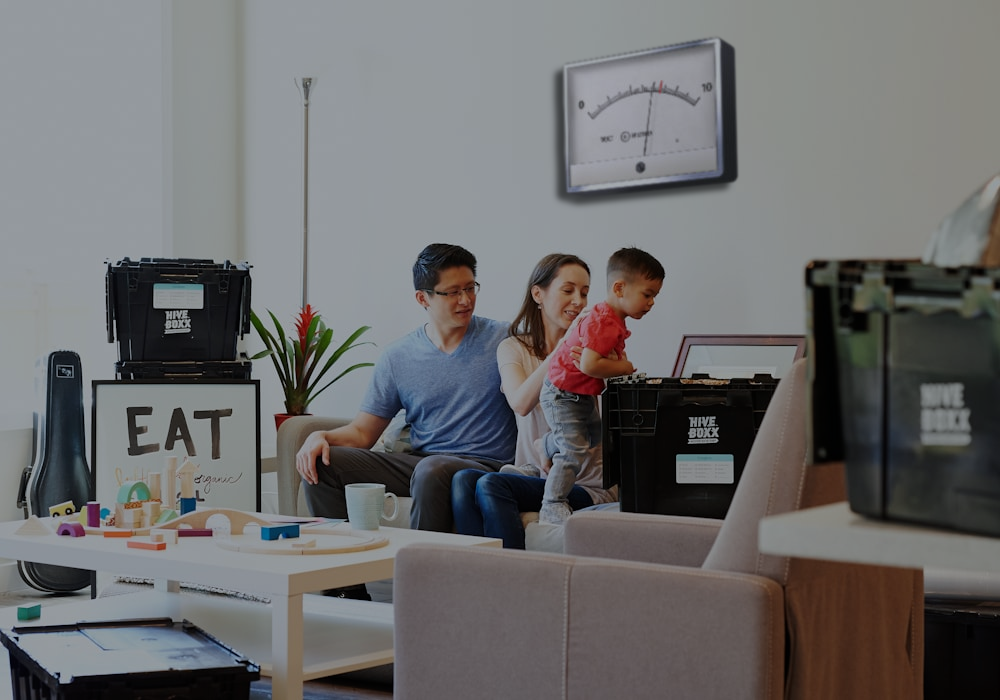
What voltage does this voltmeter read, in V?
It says 6 V
